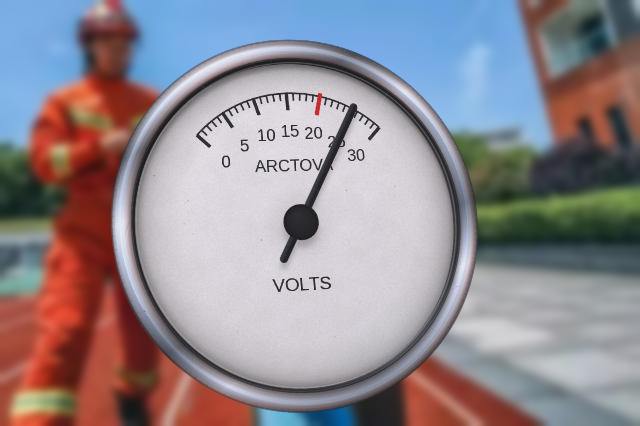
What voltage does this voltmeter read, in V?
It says 25 V
